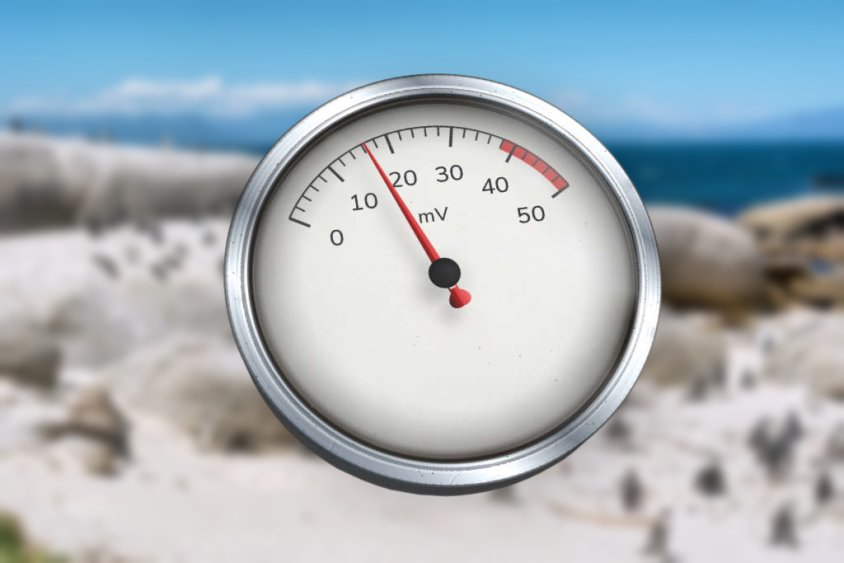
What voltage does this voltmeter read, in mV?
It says 16 mV
